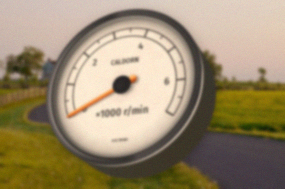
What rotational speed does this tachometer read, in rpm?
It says 0 rpm
